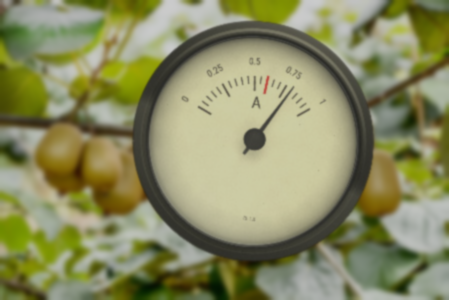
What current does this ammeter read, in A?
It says 0.8 A
